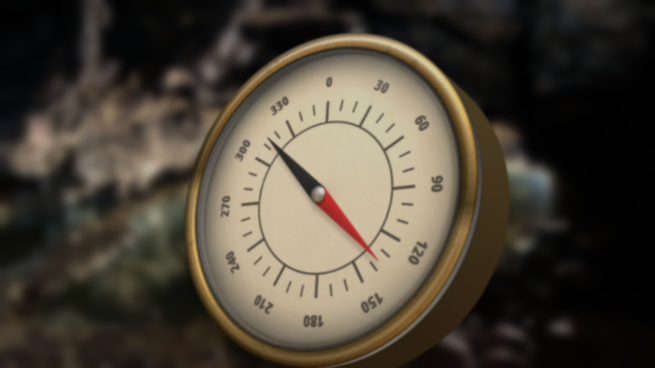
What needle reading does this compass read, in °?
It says 135 °
